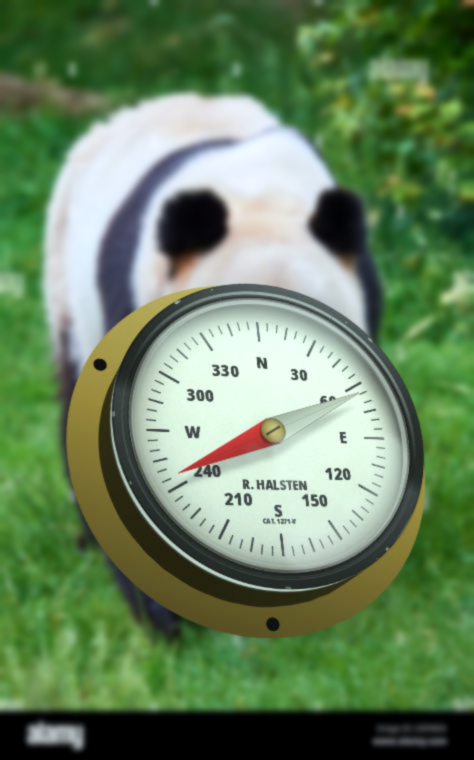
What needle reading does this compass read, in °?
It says 245 °
